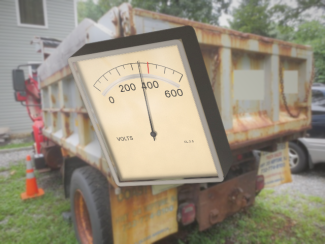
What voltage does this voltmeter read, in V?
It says 350 V
